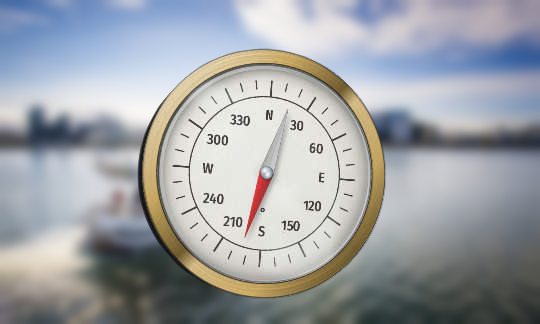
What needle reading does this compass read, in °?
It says 195 °
